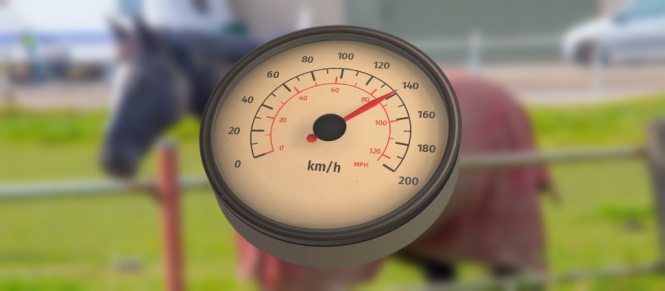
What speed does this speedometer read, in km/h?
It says 140 km/h
